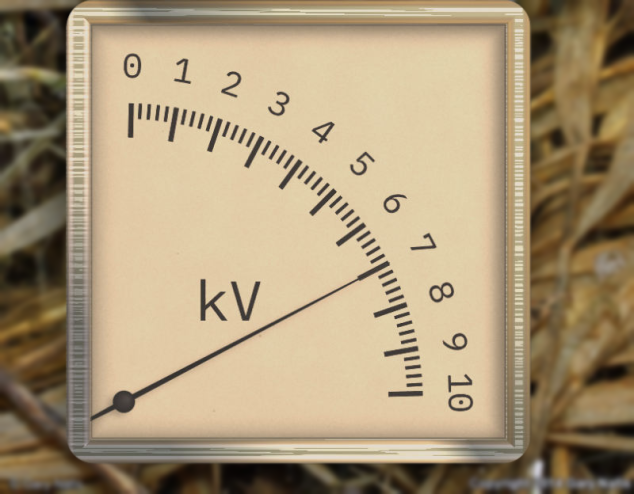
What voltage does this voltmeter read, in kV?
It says 7 kV
